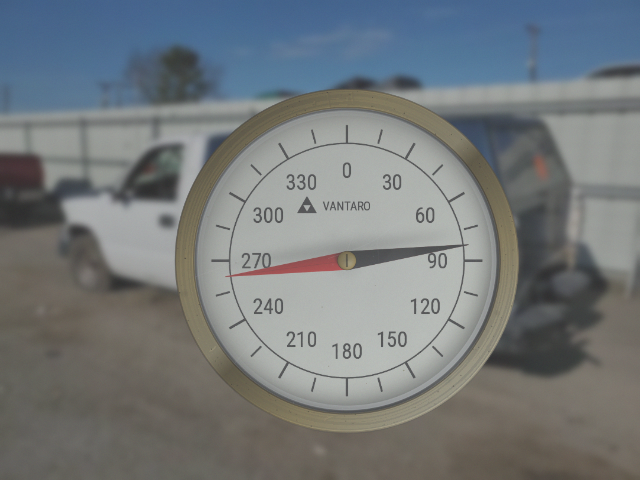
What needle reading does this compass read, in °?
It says 262.5 °
